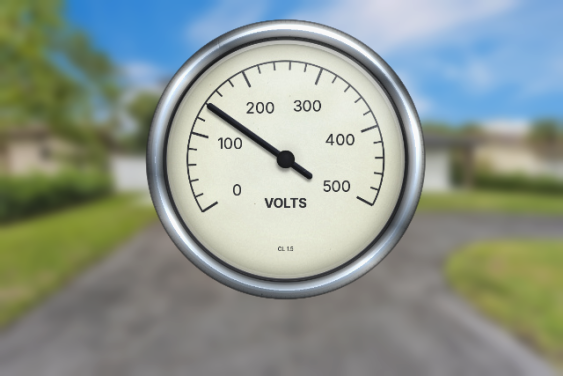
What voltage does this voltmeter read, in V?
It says 140 V
